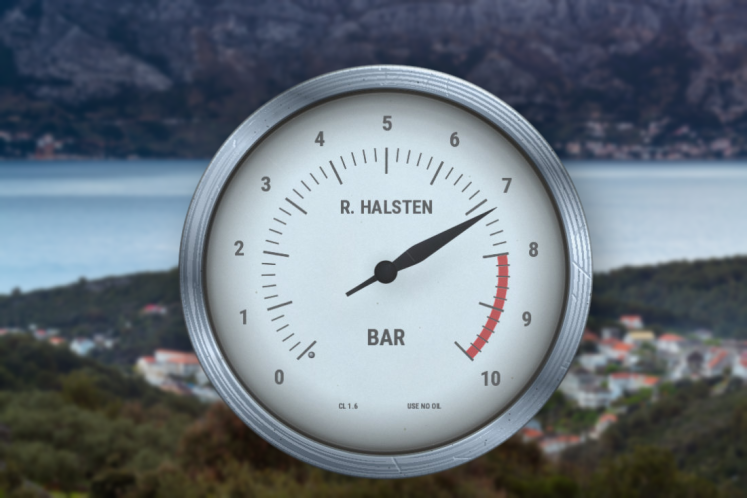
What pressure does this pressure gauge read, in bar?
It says 7.2 bar
